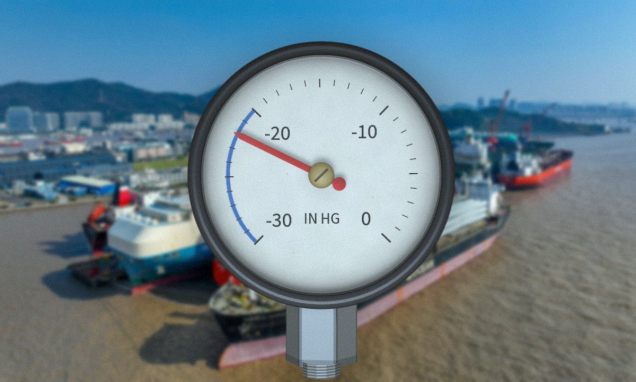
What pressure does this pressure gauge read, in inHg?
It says -22 inHg
